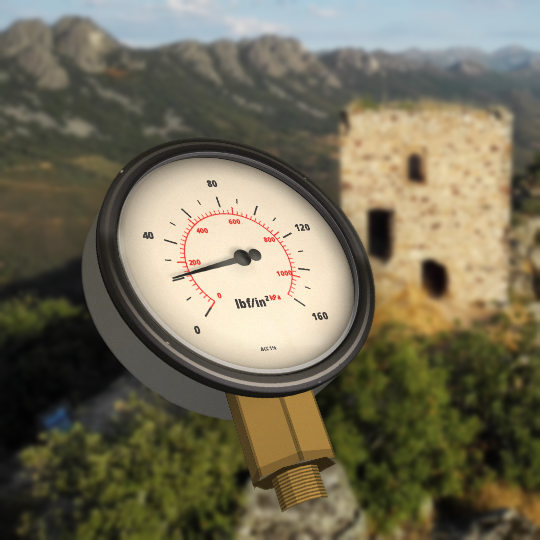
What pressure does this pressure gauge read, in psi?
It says 20 psi
